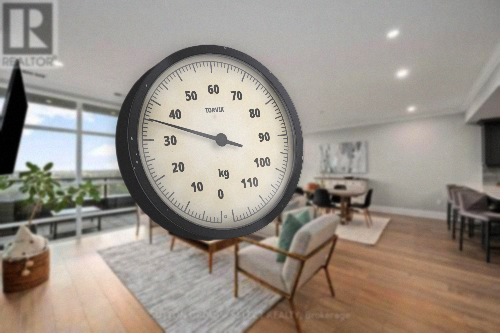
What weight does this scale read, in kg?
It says 35 kg
